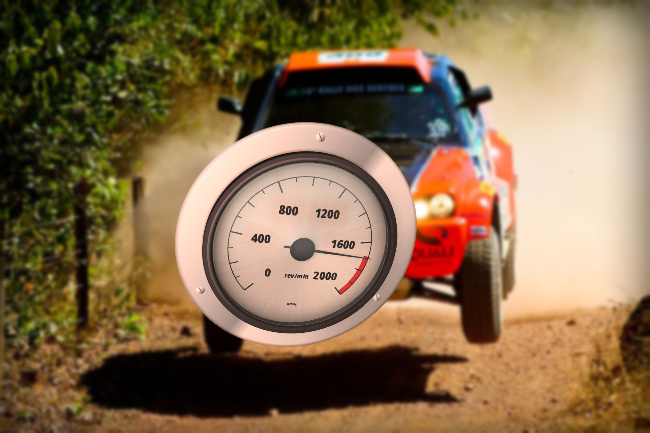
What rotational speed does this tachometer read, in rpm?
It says 1700 rpm
